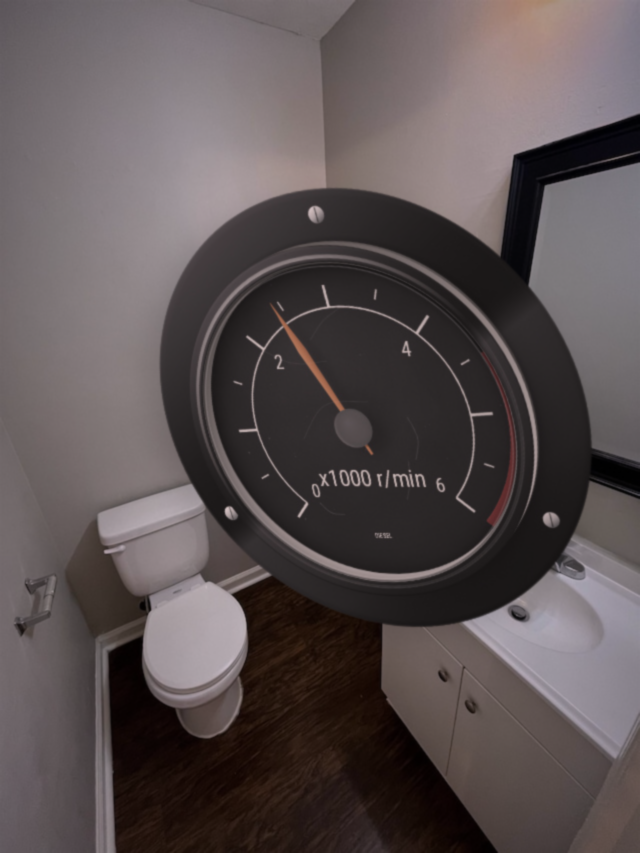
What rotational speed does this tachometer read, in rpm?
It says 2500 rpm
